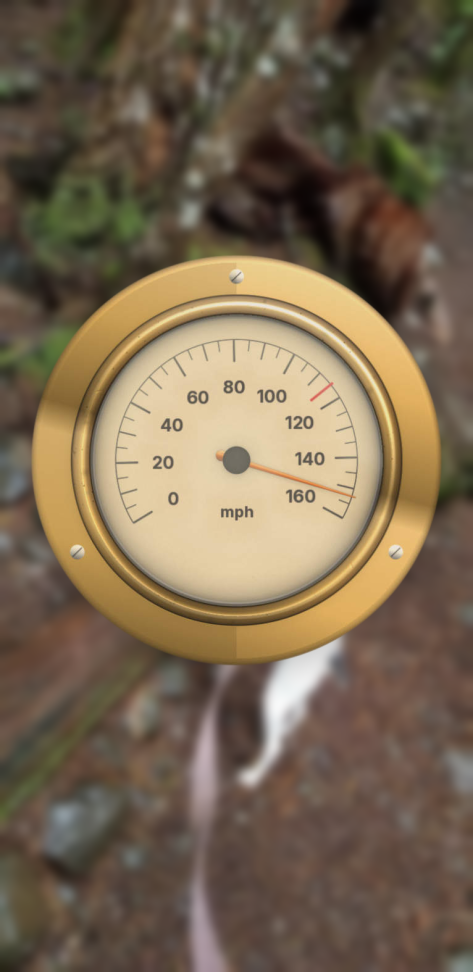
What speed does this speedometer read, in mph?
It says 152.5 mph
